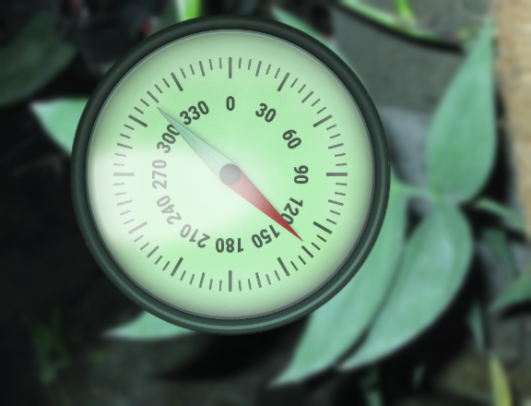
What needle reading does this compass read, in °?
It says 132.5 °
